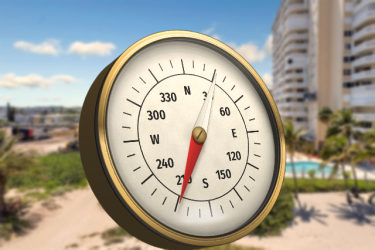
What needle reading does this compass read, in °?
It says 210 °
